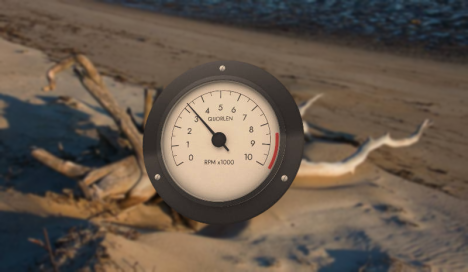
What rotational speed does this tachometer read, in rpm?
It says 3250 rpm
